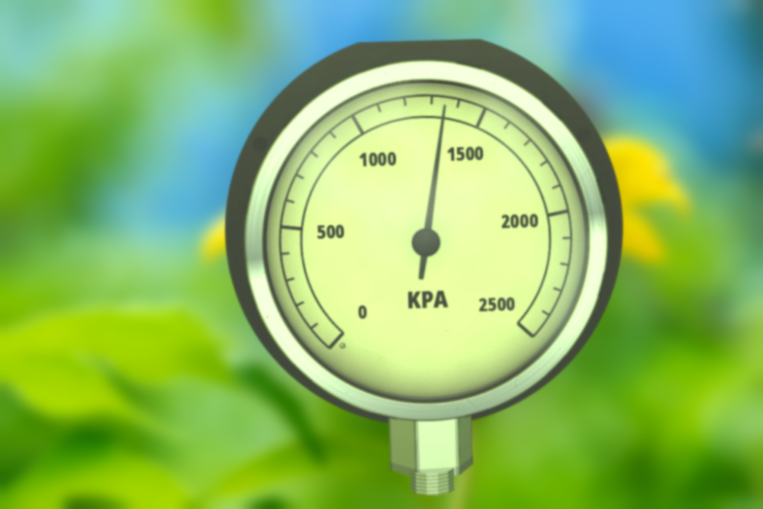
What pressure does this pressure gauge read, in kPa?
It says 1350 kPa
